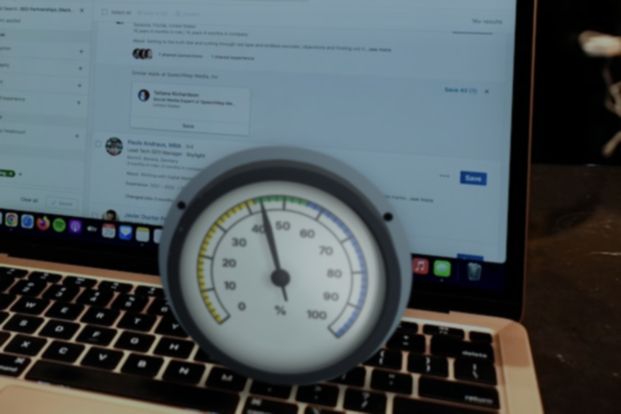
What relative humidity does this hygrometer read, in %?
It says 44 %
